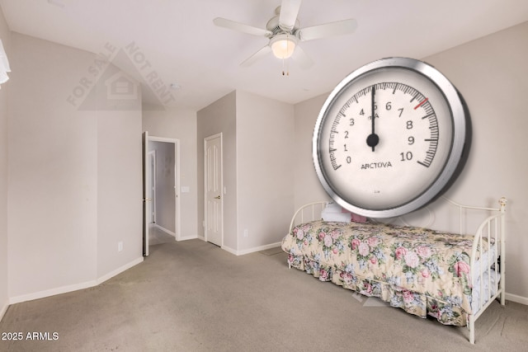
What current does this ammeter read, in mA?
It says 5 mA
